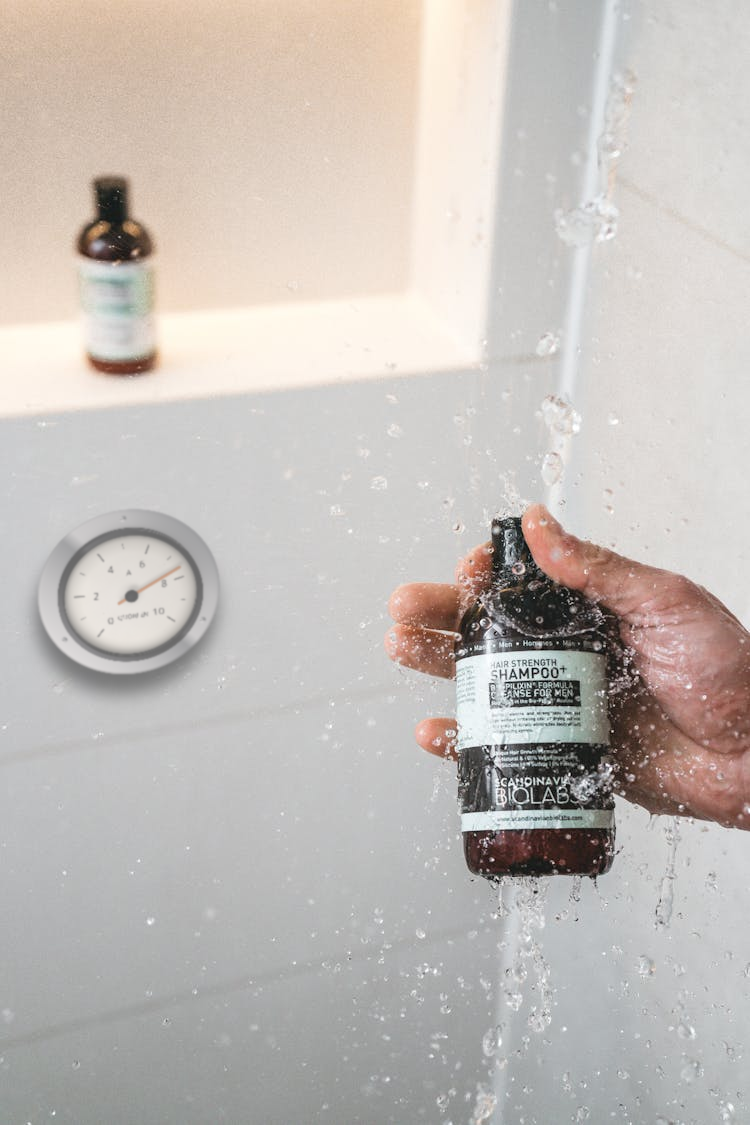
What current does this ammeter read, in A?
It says 7.5 A
